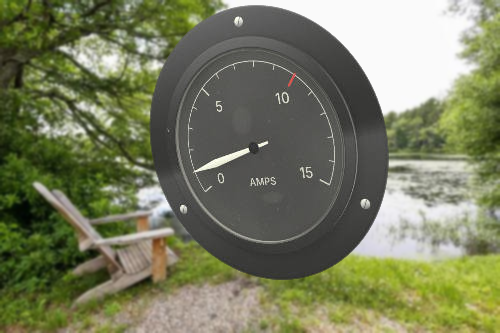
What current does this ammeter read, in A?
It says 1 A
